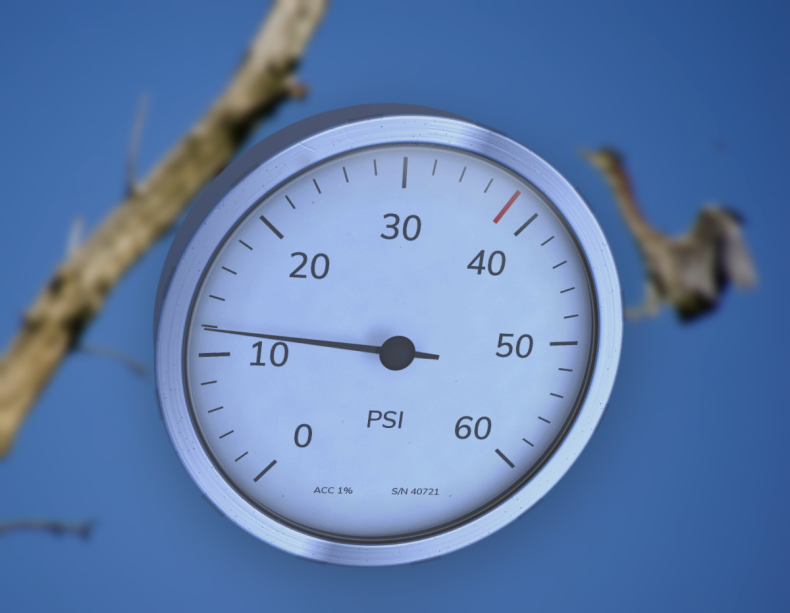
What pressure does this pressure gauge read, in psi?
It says 12 psi
